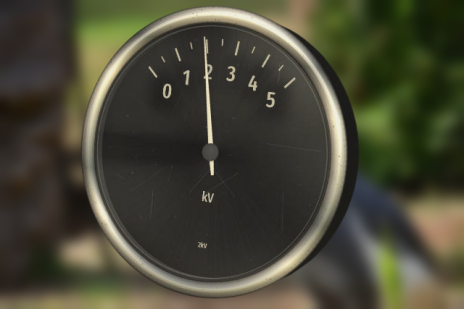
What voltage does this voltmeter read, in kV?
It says 2 kV
